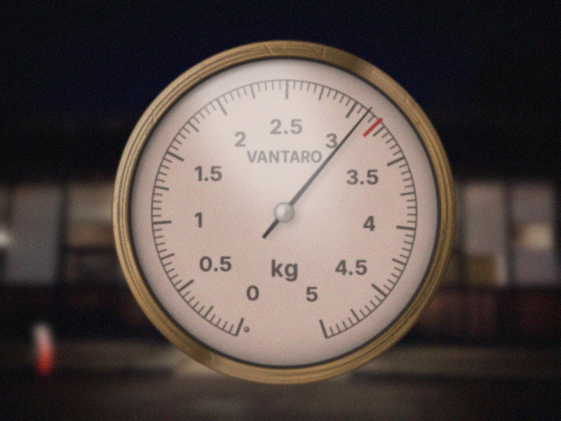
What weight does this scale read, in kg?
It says 3.1 kg
